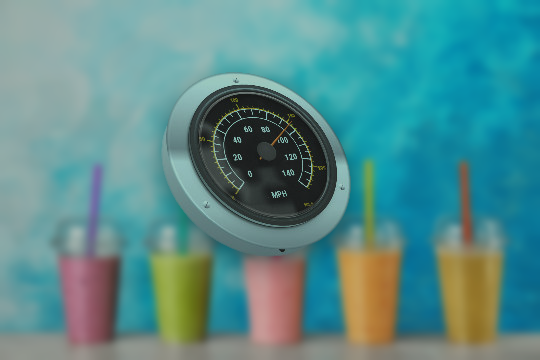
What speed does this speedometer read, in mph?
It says 95 mph
